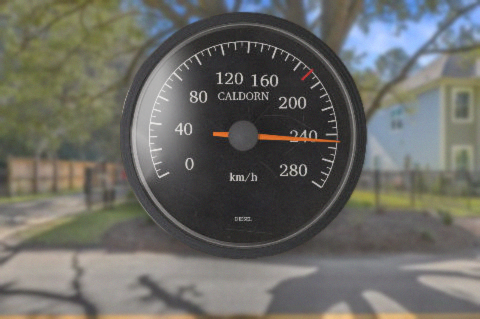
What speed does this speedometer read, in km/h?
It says 245 km/h
